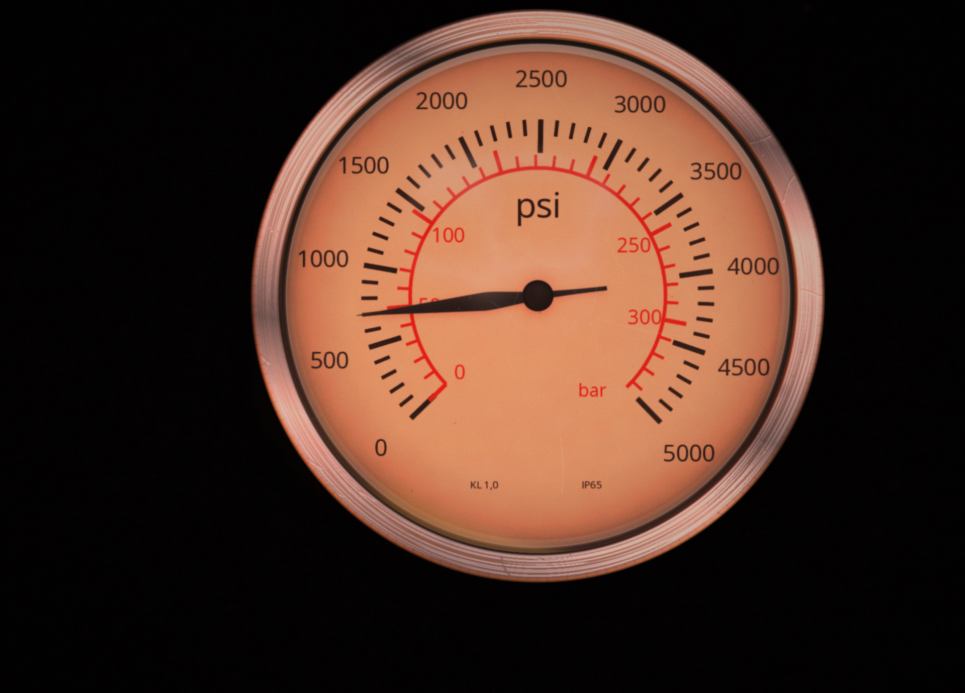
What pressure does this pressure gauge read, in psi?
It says 700 psi
